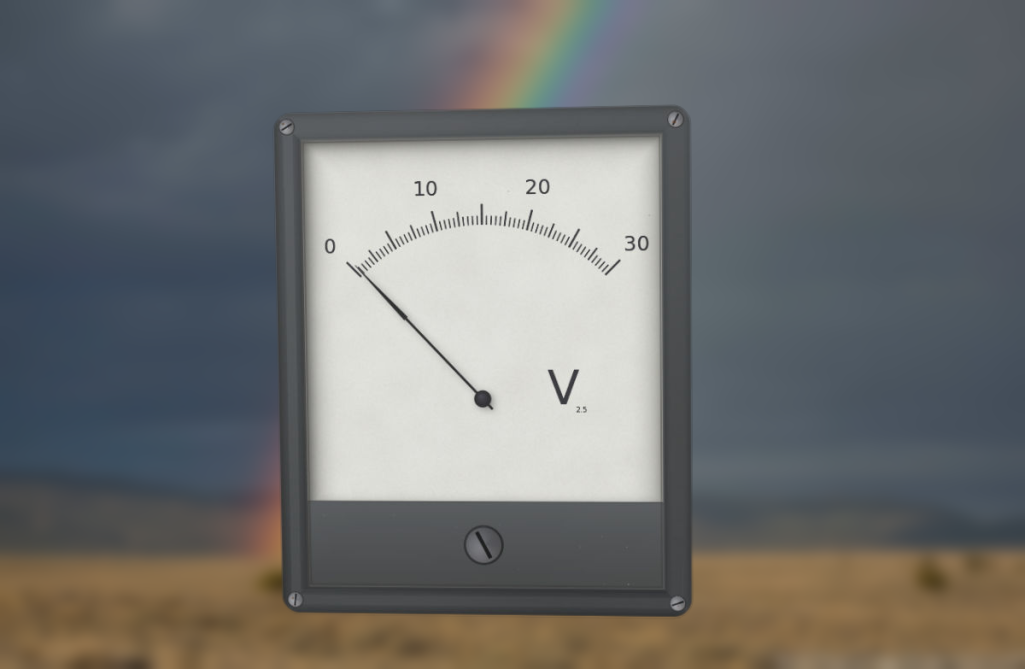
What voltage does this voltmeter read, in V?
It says 0.5 V
